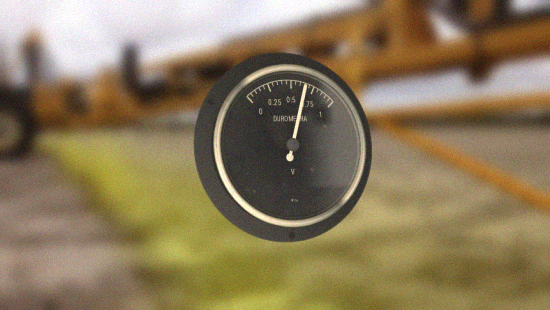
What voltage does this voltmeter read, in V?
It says 0.65 V
